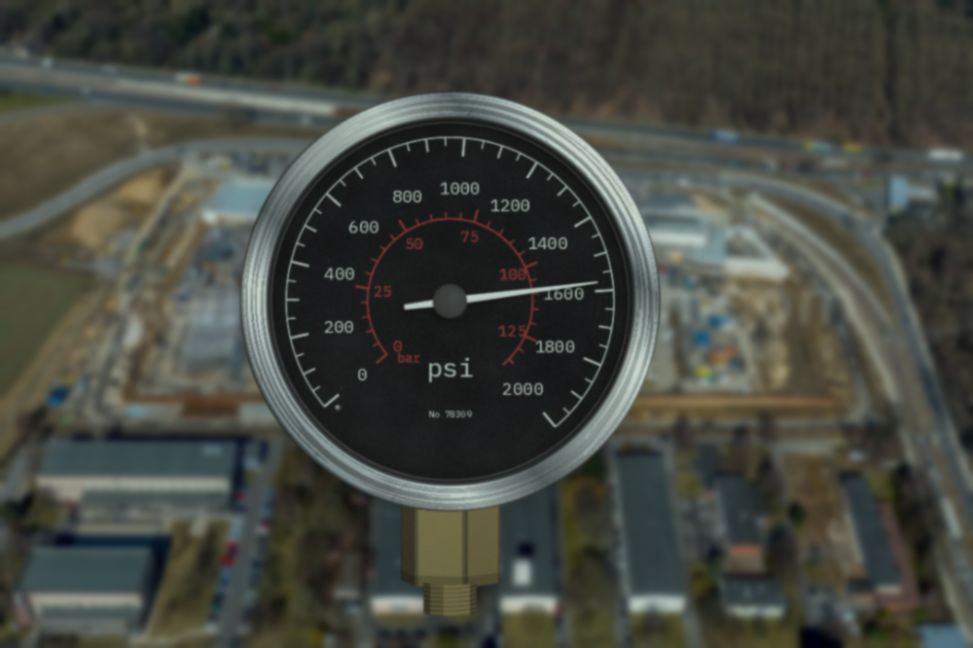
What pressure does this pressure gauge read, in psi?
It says 1575 psi
